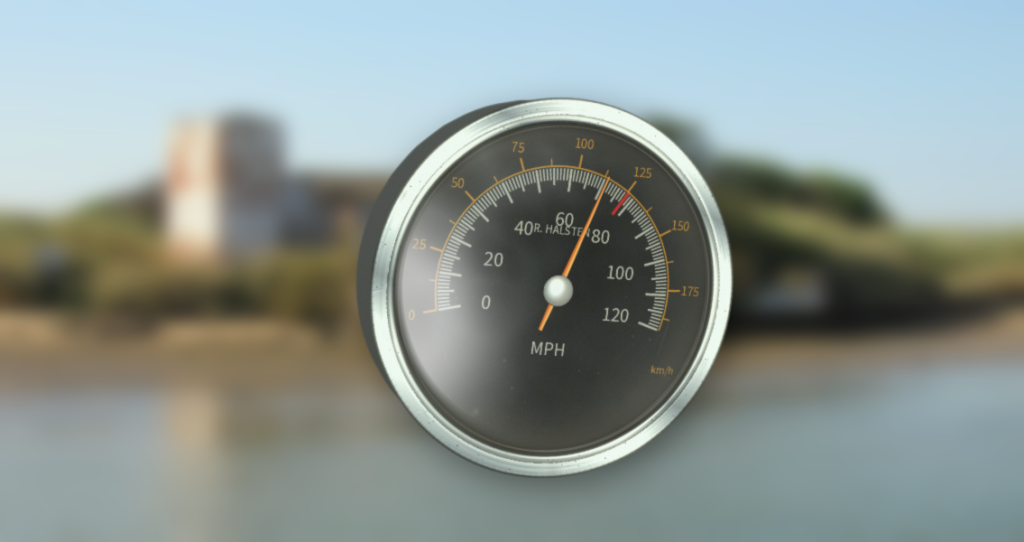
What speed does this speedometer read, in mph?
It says 70 mph
